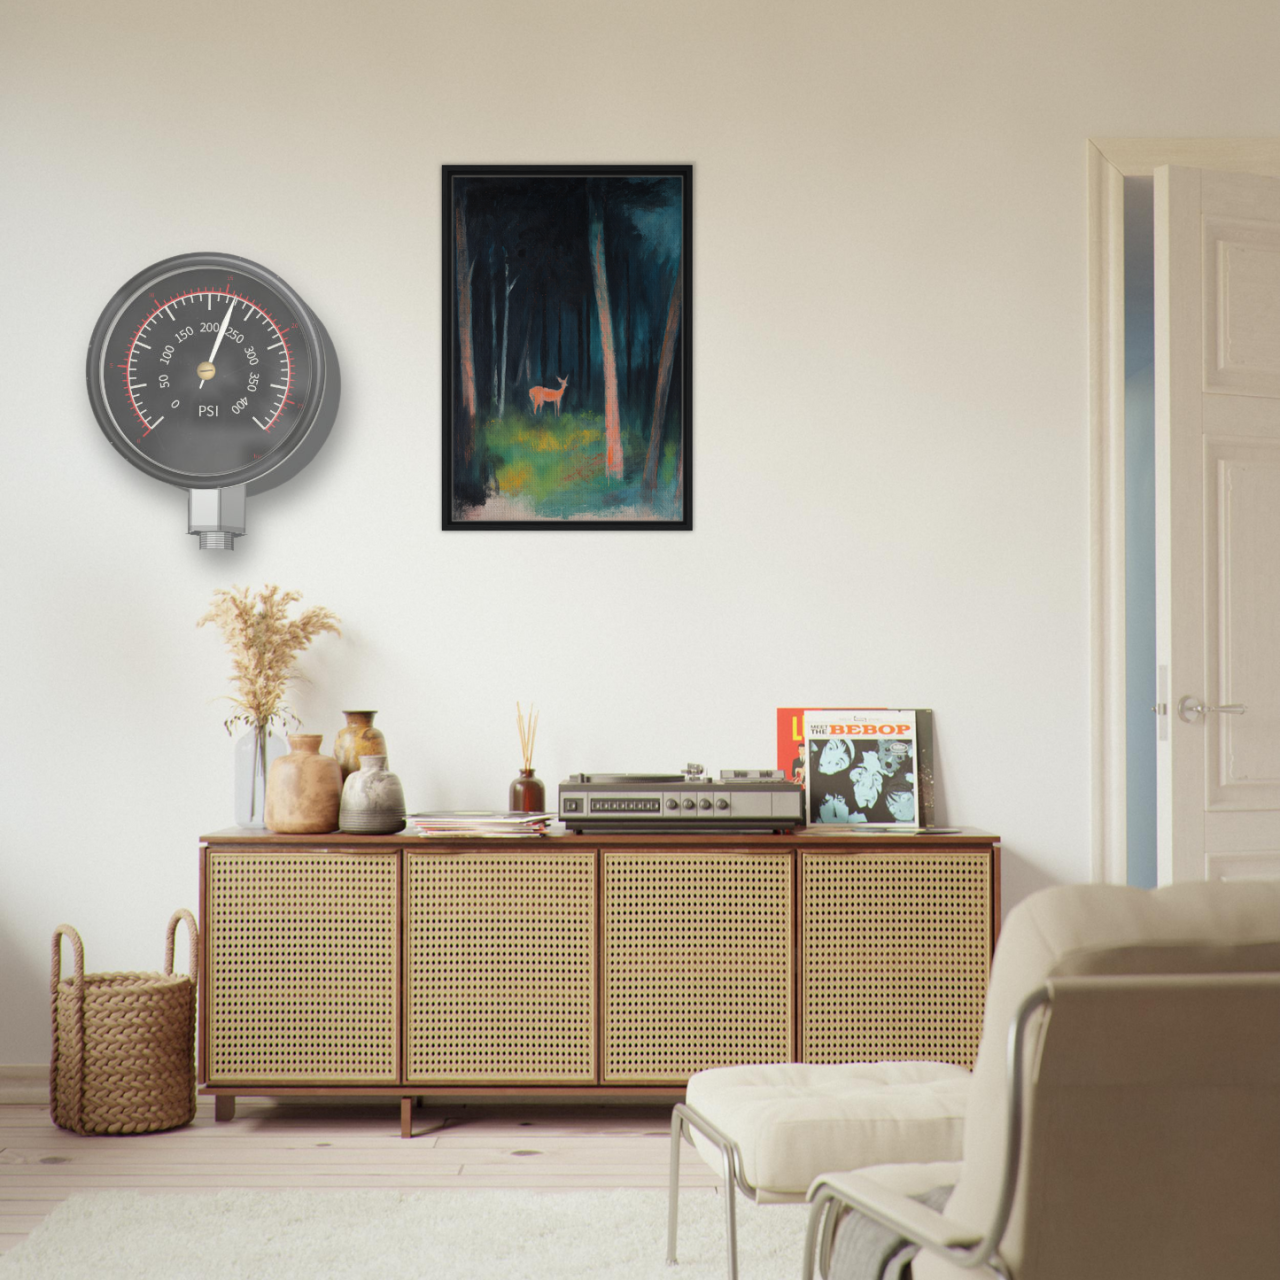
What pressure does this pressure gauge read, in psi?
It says 230 psi
